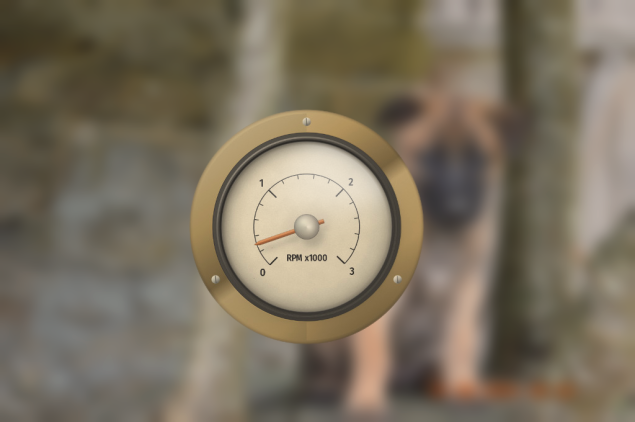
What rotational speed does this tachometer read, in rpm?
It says 300 rpm
